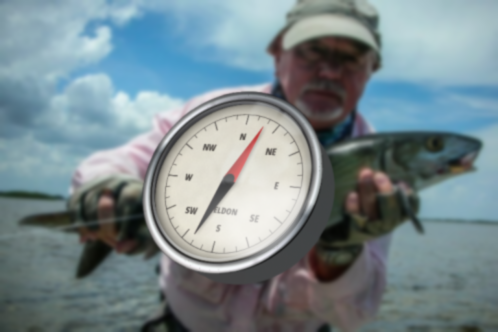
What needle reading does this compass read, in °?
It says 20 °
